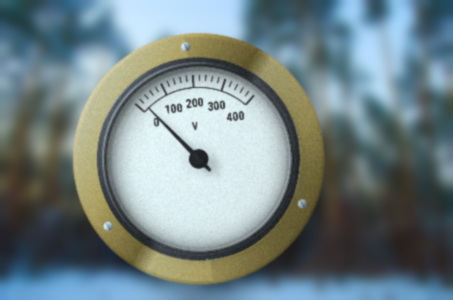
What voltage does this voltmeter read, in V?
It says 20 V
